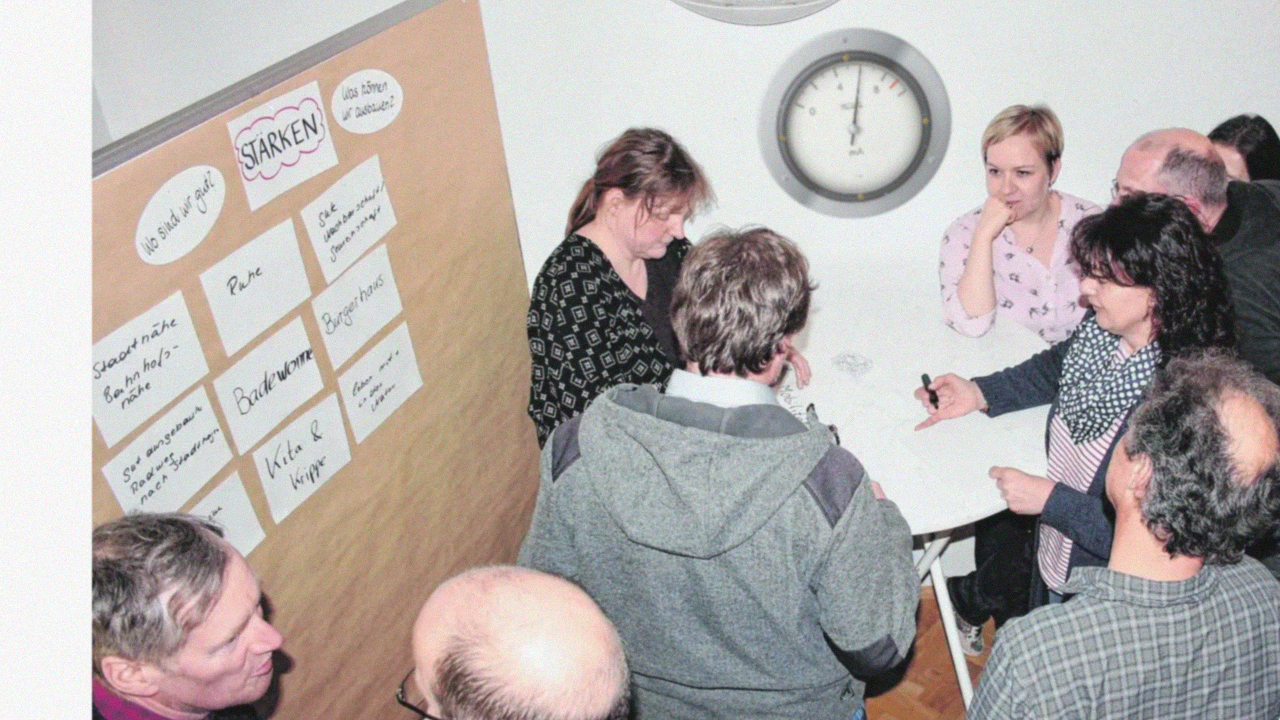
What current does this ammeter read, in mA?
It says 6 mA
